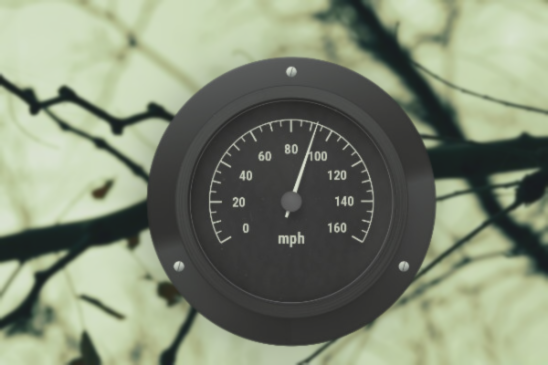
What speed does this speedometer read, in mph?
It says 92.5 mph
